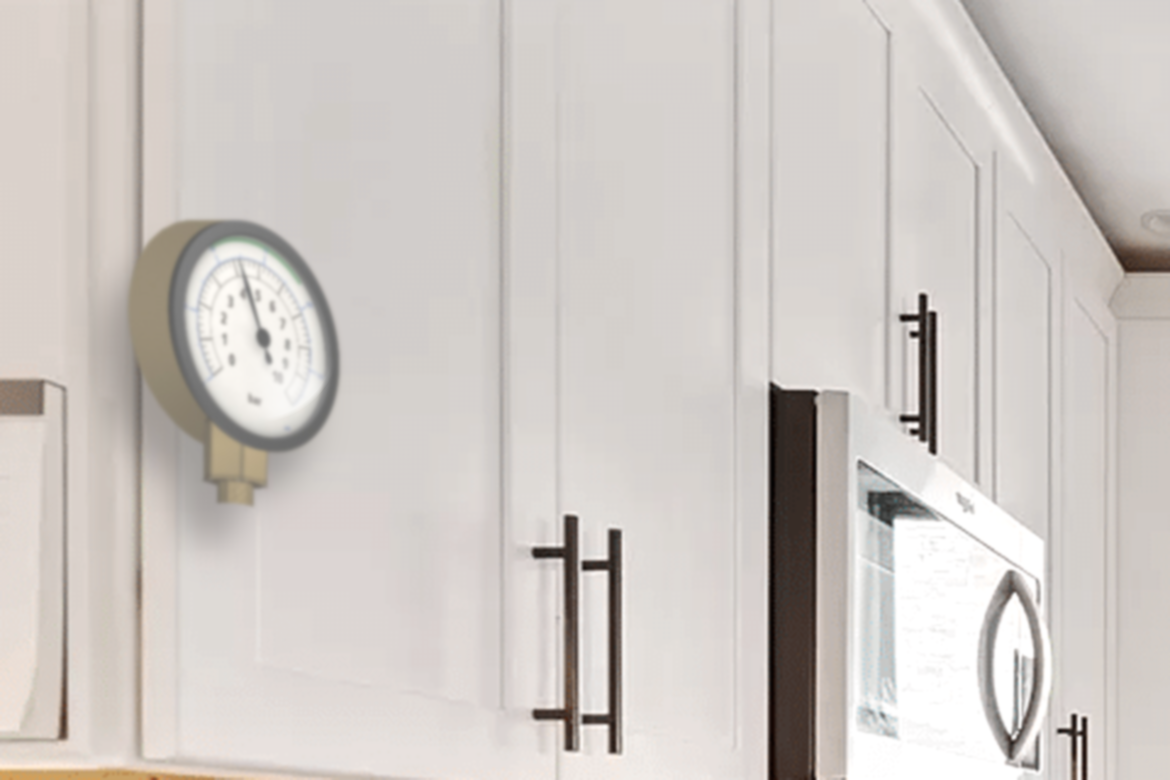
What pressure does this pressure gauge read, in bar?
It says 4 bar
